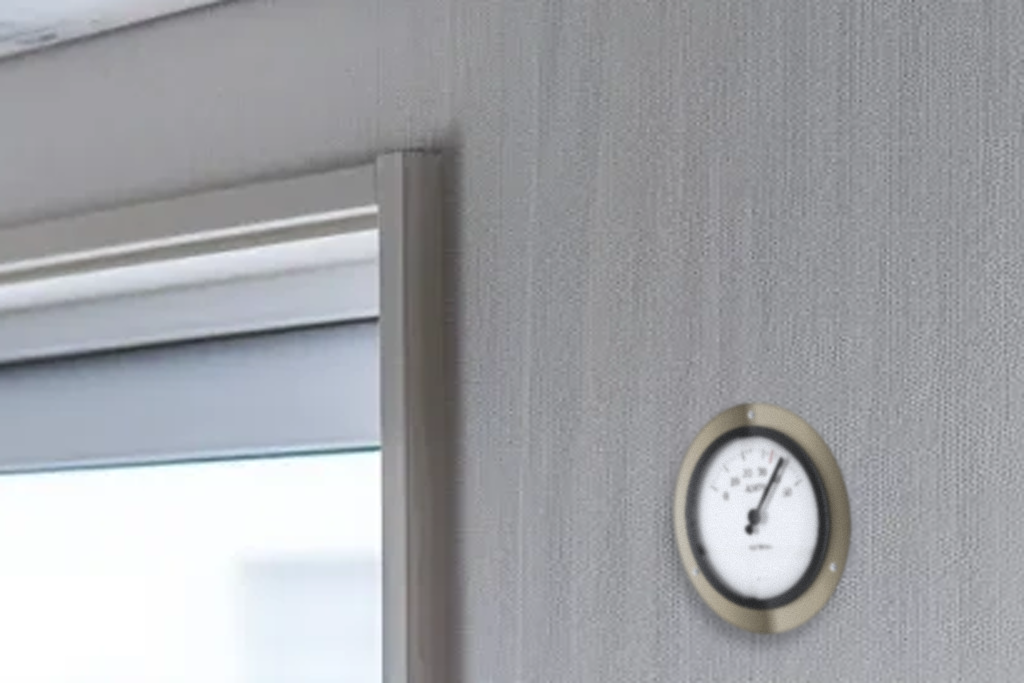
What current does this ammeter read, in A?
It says 40 A
